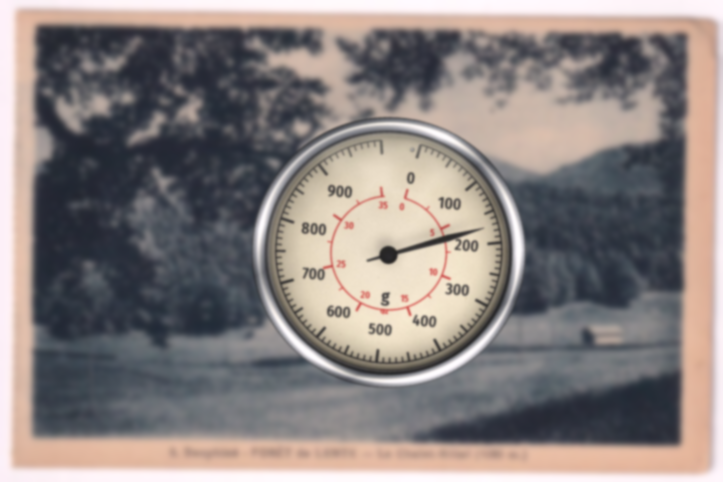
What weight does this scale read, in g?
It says 170 g
